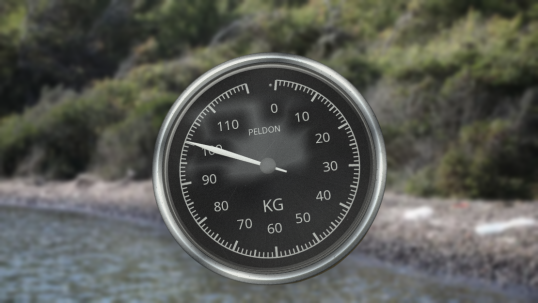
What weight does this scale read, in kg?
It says 100 kg
